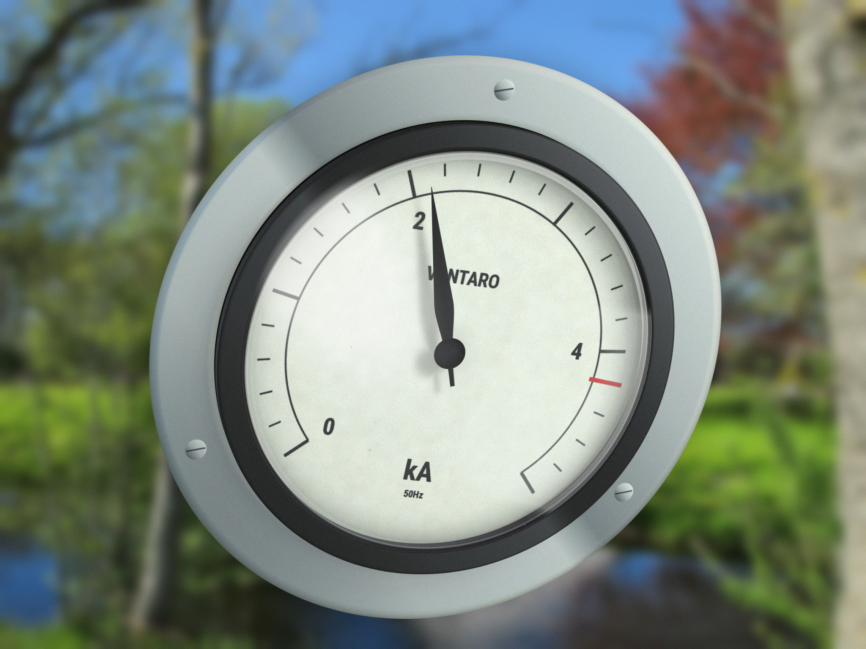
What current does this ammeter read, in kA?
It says 2.1 kA
